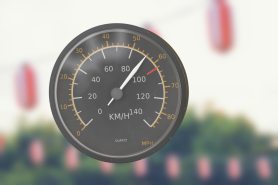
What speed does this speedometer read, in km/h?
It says 90 km/h
